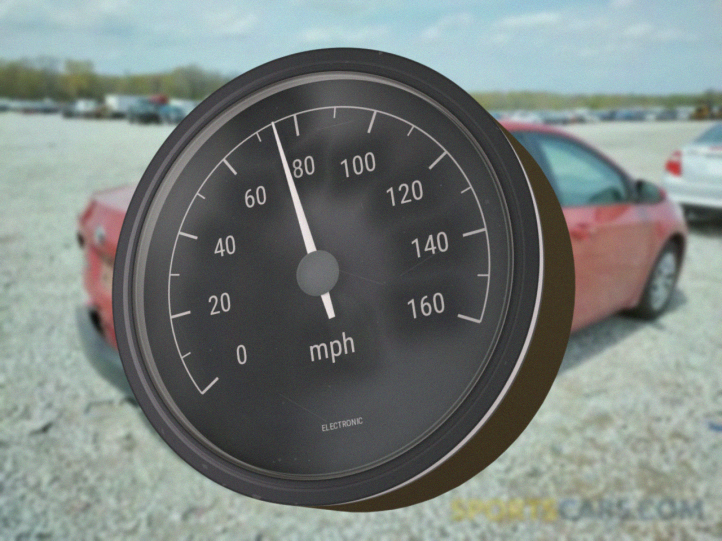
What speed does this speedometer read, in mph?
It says 75 mph
